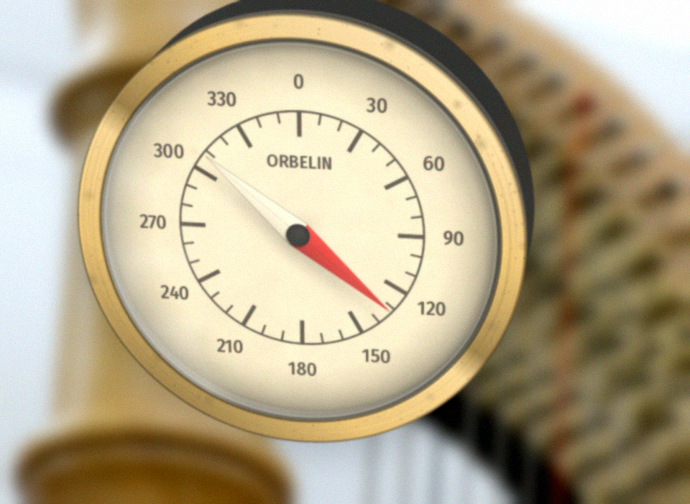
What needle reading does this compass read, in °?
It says 130 °
